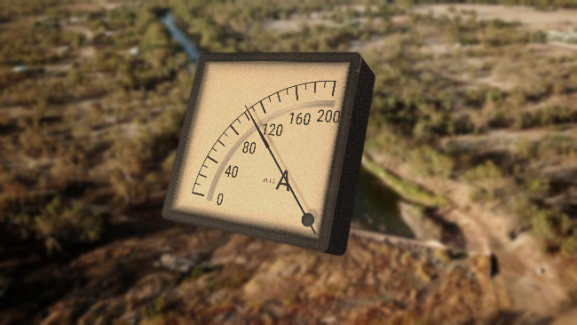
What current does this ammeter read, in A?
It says 105 A
